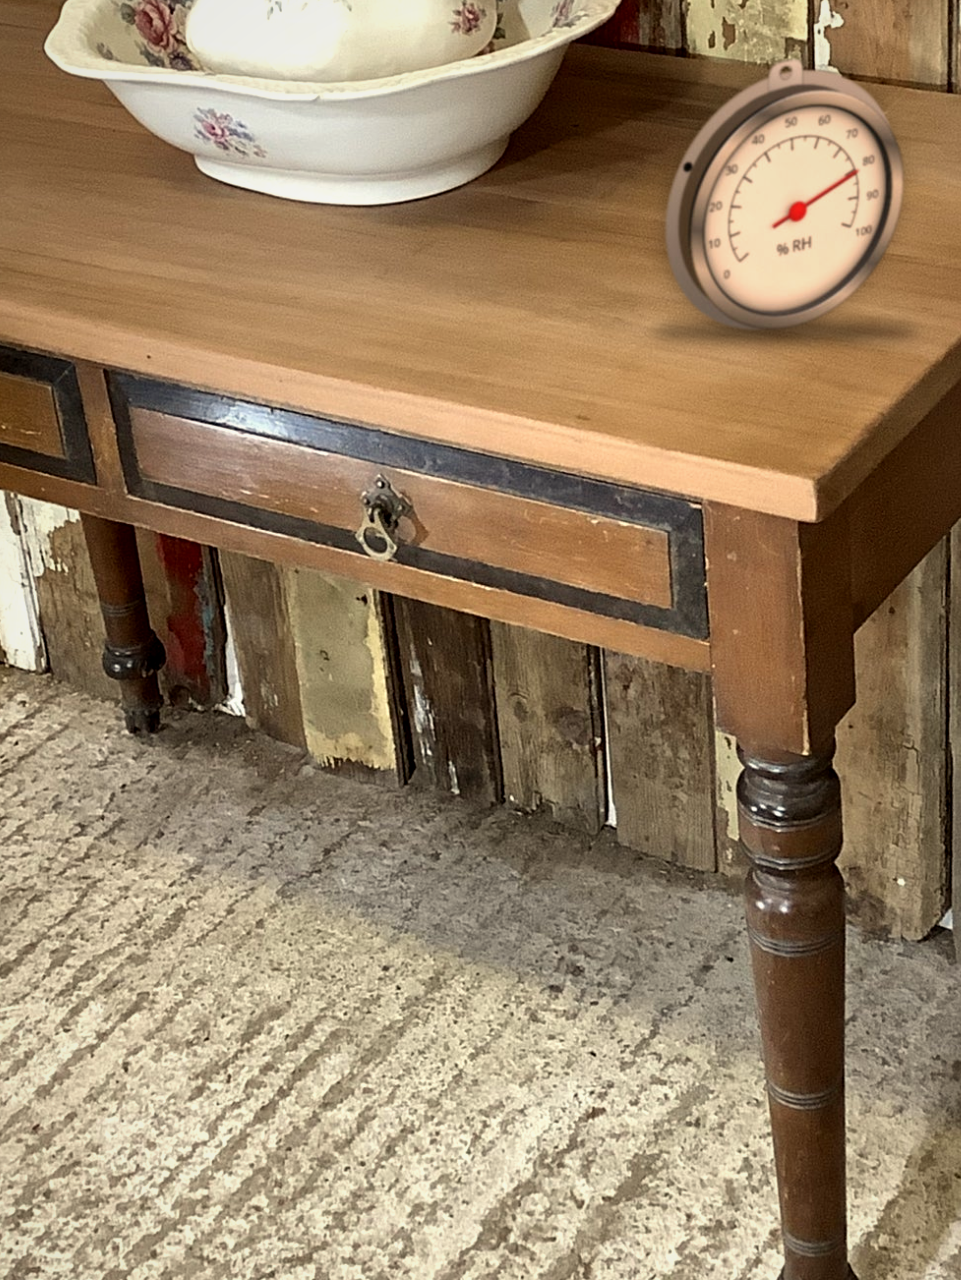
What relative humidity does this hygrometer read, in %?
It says 80 %
